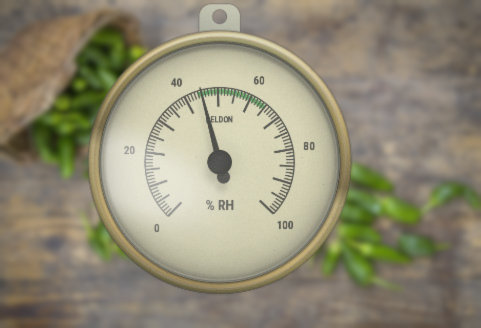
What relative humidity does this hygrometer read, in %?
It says 45 %
